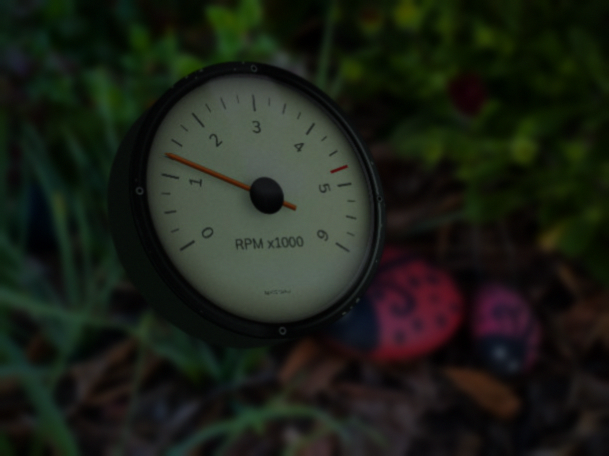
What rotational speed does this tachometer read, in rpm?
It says 1250 rpm
